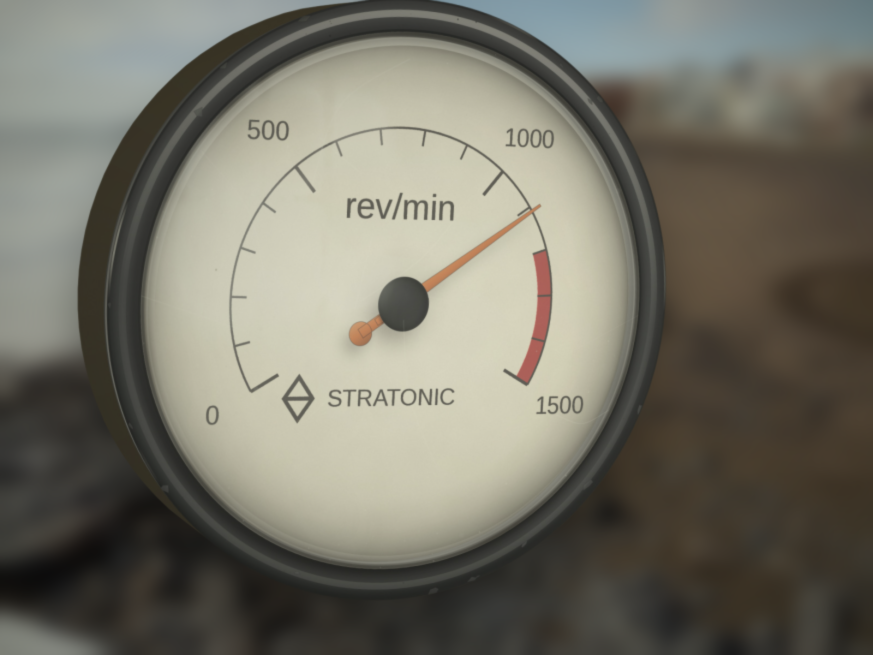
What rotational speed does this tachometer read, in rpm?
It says 1100 rpm
